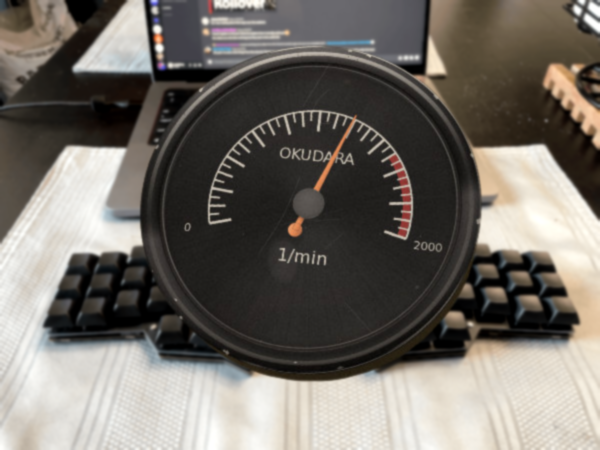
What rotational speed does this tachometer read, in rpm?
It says 1200 rpm
